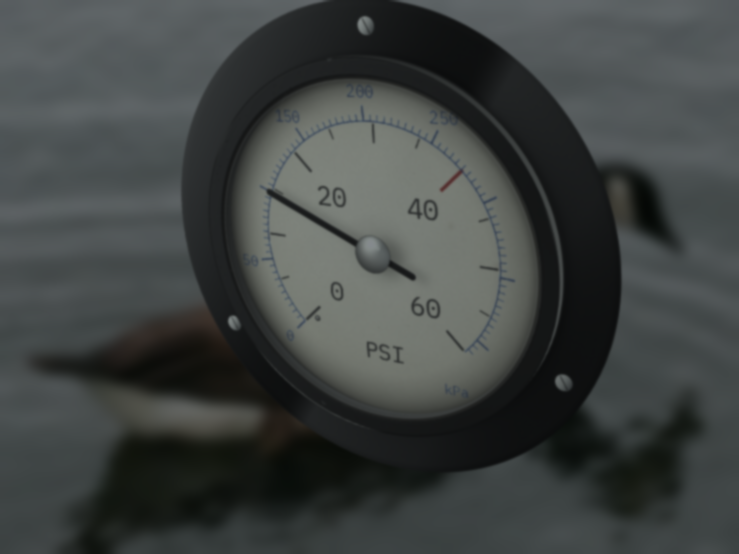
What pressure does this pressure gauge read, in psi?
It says 15 psi
